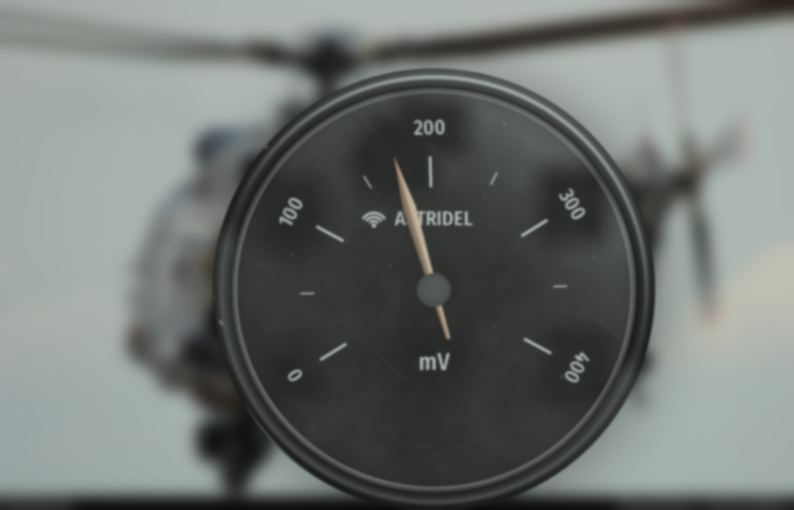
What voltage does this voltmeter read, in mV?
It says 175 mV
